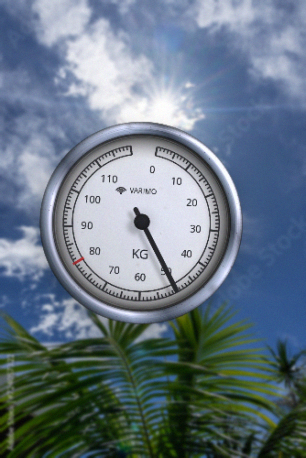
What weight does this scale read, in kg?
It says 50 kg
